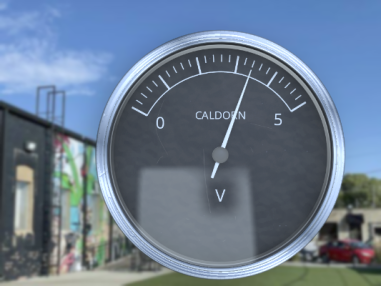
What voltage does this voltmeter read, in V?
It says 3.4 V
